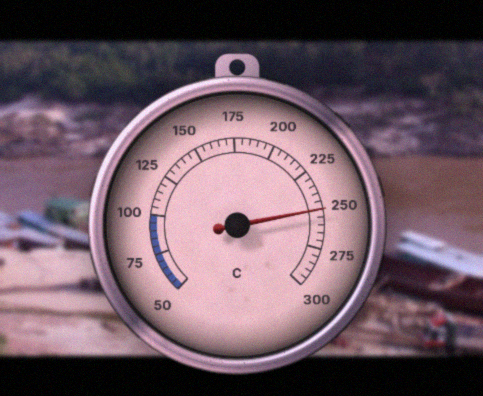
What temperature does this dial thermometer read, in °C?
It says 250 °C
